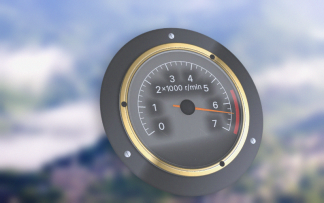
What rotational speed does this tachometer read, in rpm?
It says 6400 rpm
